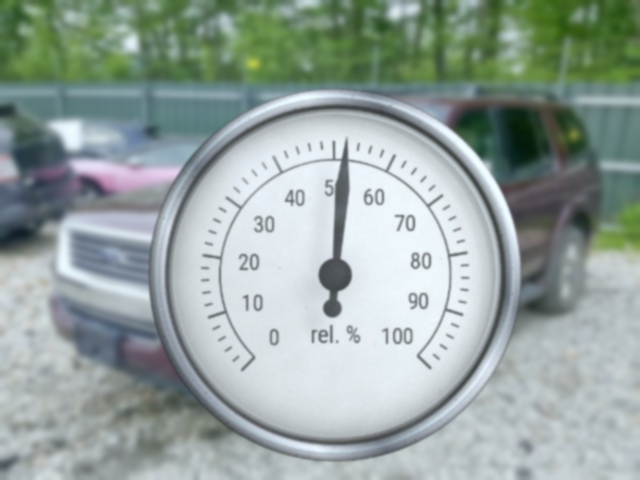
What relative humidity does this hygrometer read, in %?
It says 52 %
